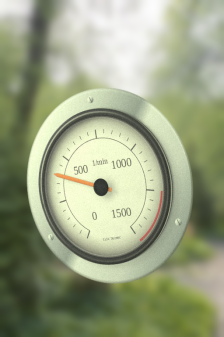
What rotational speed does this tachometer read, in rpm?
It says 400 rpm
